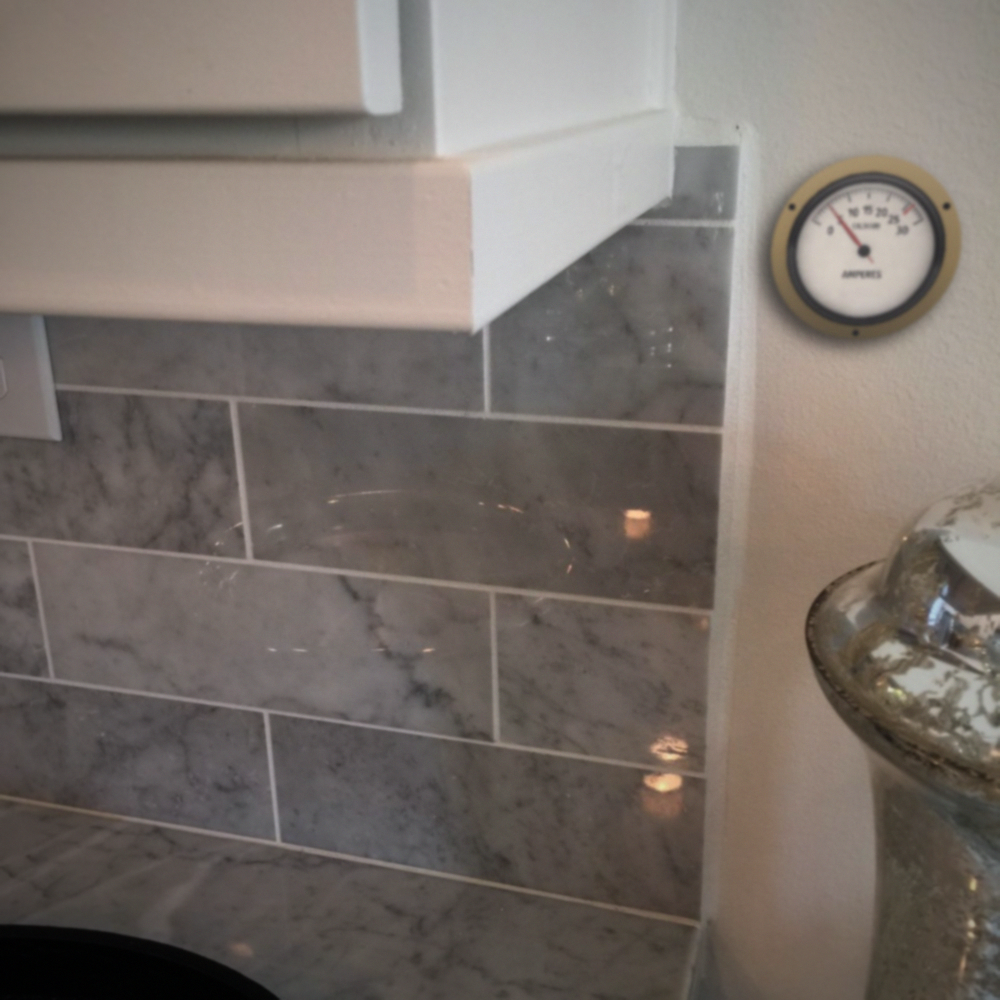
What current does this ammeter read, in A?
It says 5 A
